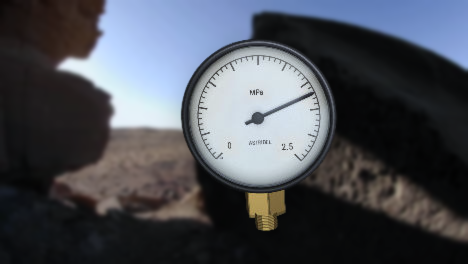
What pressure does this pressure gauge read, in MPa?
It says 1.85 MPa
